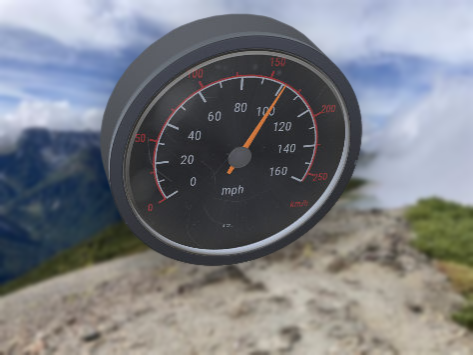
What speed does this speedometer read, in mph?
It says 100 mph
